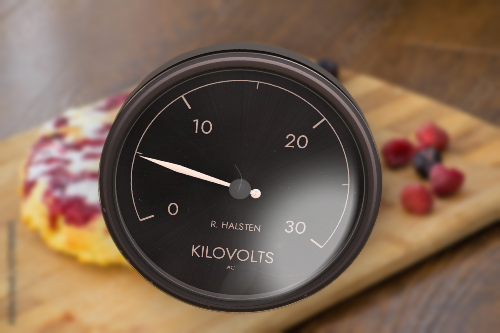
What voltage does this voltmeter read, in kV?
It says 5 kV
